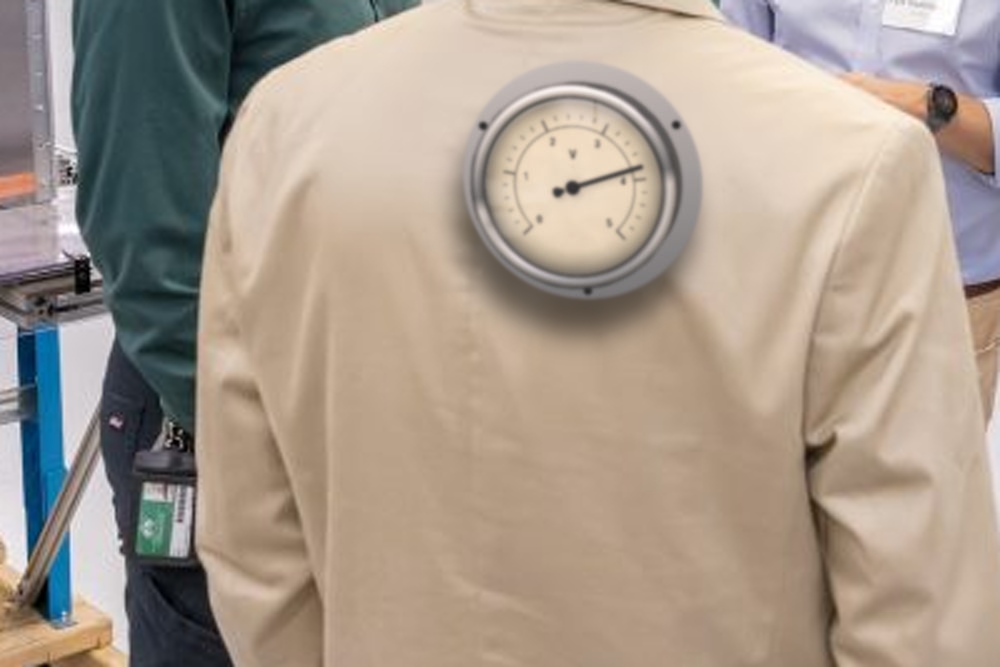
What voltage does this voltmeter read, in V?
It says 3.8 V
